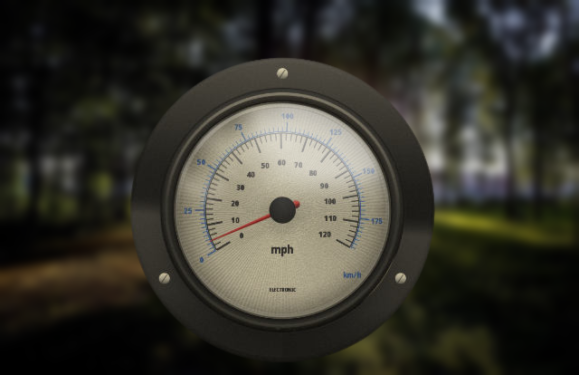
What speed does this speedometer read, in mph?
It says 4 mph
